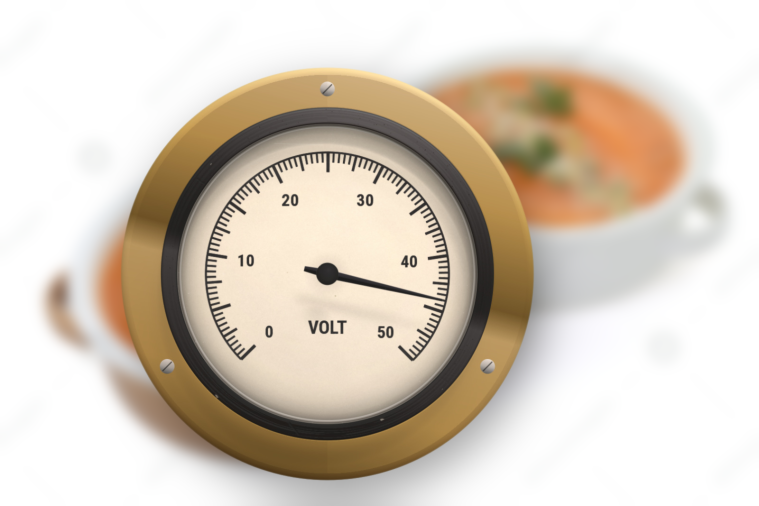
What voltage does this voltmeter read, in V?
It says 44 V
